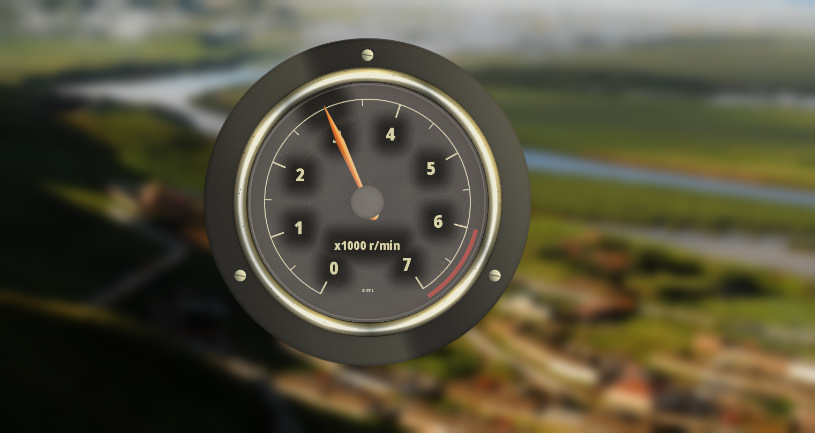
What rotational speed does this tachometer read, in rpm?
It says 3000 rpm
